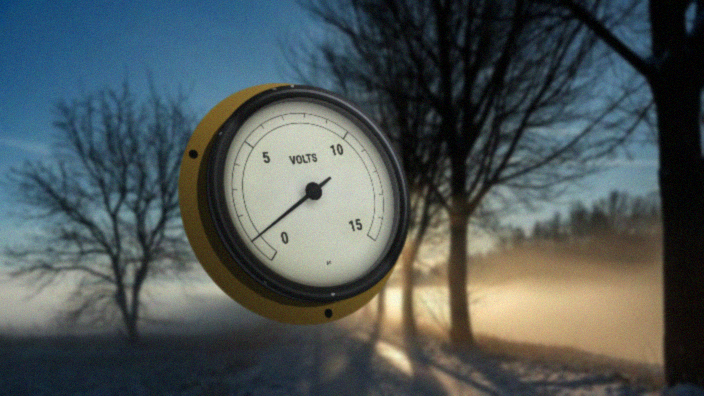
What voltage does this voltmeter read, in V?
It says 1 V
